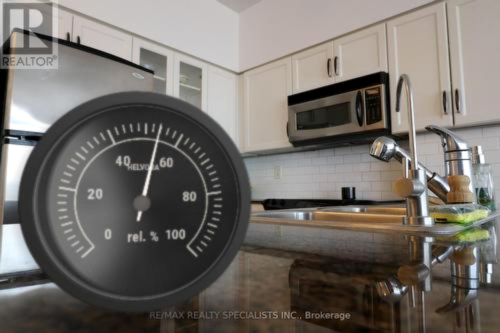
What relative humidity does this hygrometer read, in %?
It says 54 %
